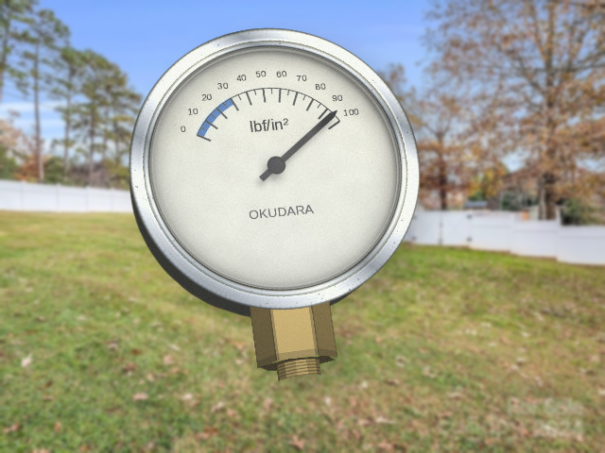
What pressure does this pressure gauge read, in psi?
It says 95 psi
